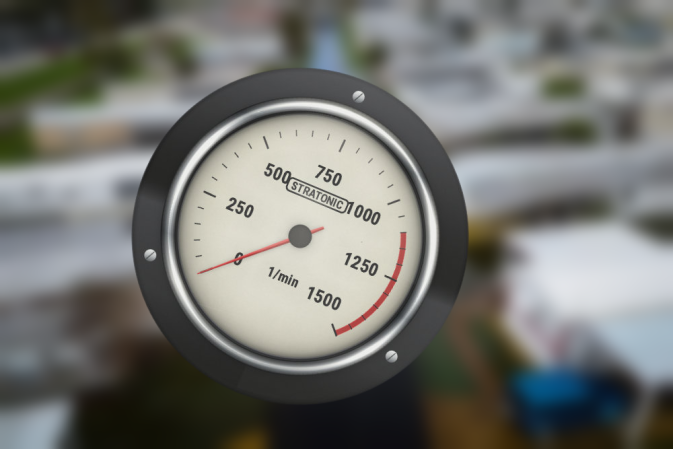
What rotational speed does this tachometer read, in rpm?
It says 0 rpm
